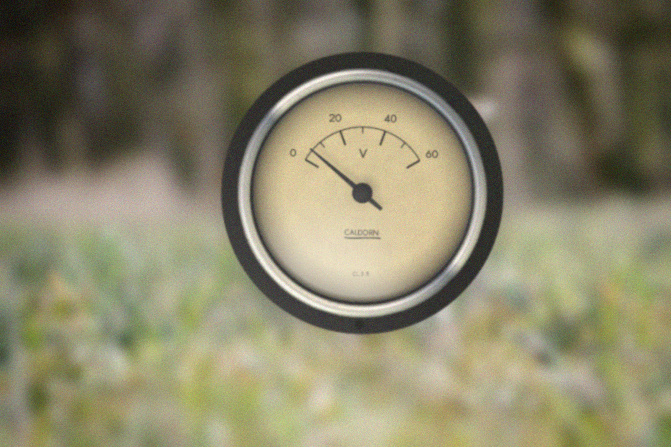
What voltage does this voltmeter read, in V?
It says 5 V
